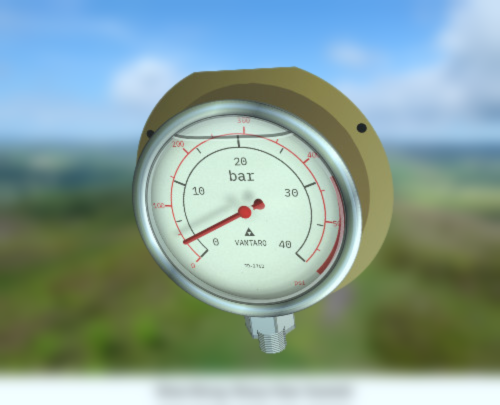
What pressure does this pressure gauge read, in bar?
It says 2.5 bar
